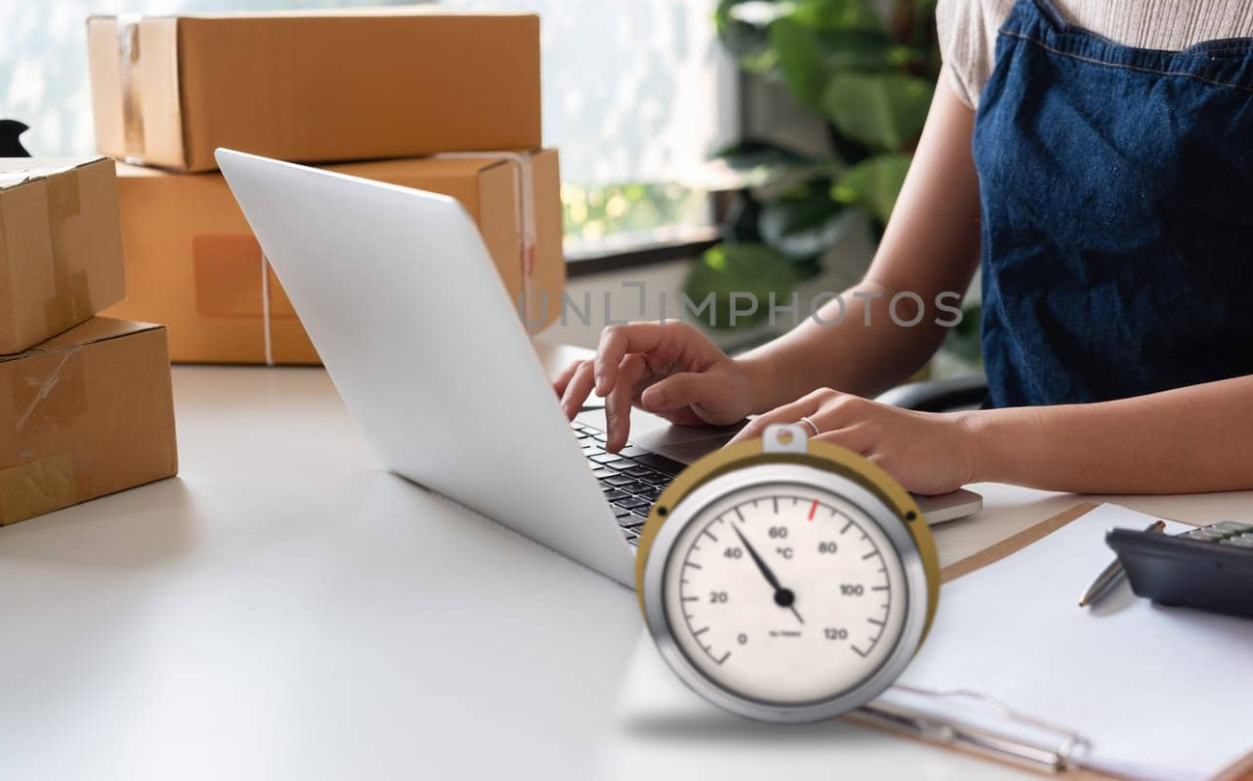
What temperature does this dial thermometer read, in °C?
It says 47.5 °C
